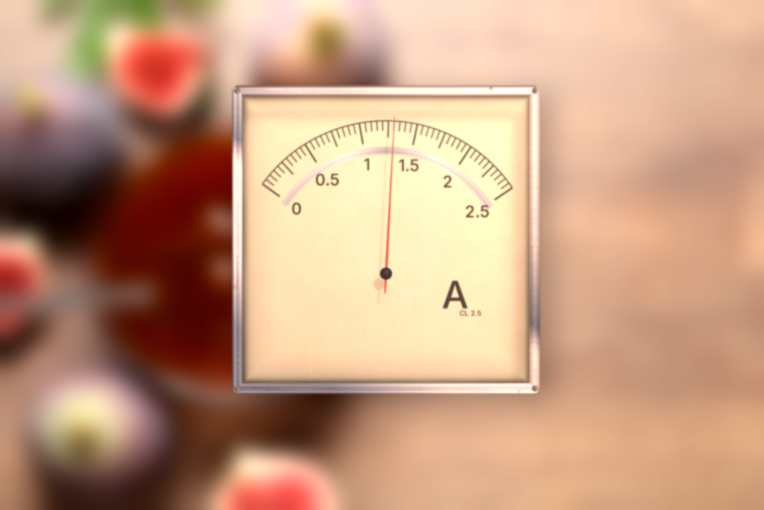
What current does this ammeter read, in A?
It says 1.3 A
